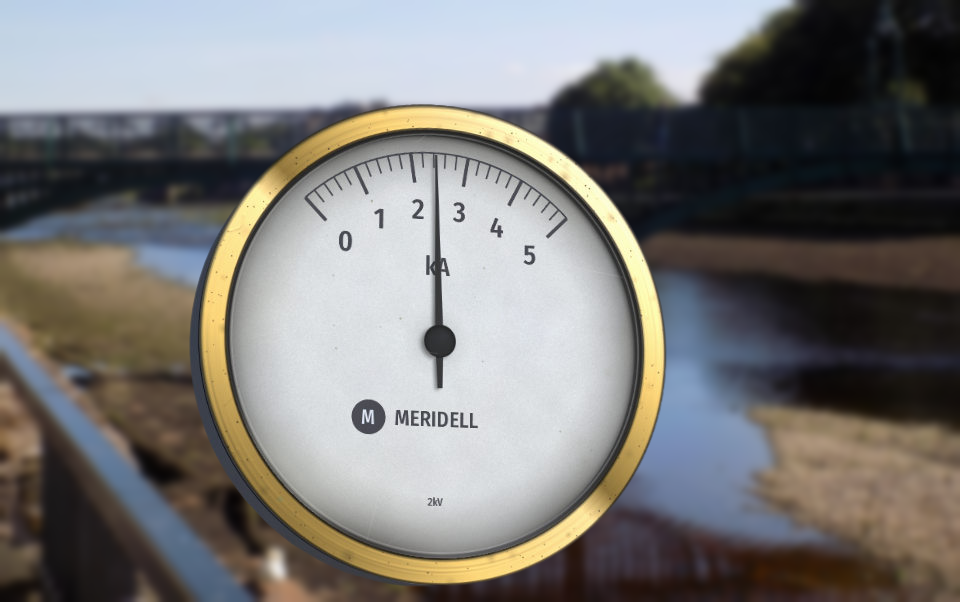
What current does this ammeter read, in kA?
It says 2.4 kA
